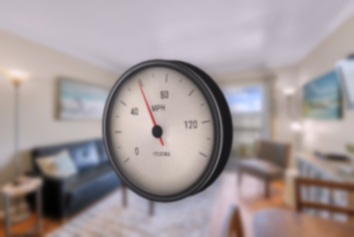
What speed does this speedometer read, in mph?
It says 60 mph
